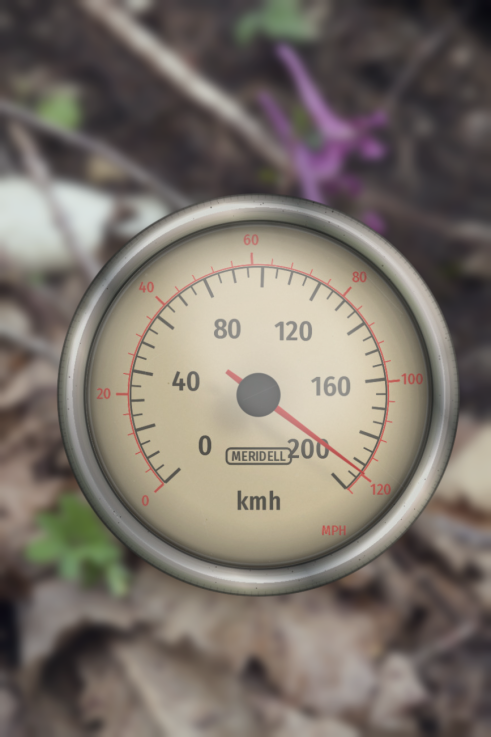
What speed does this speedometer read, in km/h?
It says 192.5 km/h
